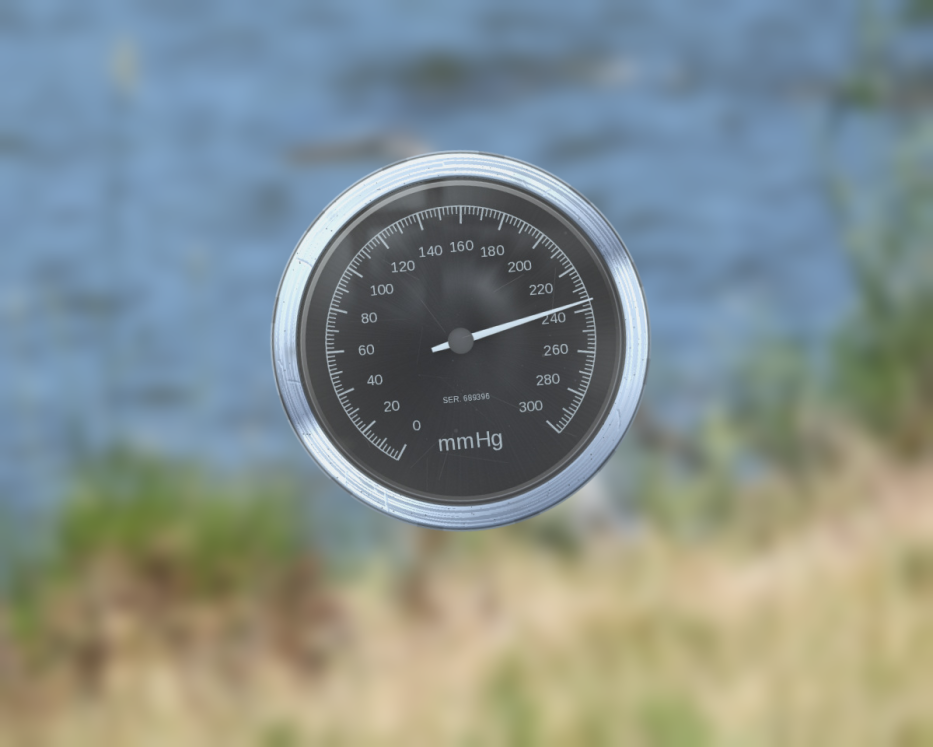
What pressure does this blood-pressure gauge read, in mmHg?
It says 236 mmHg
